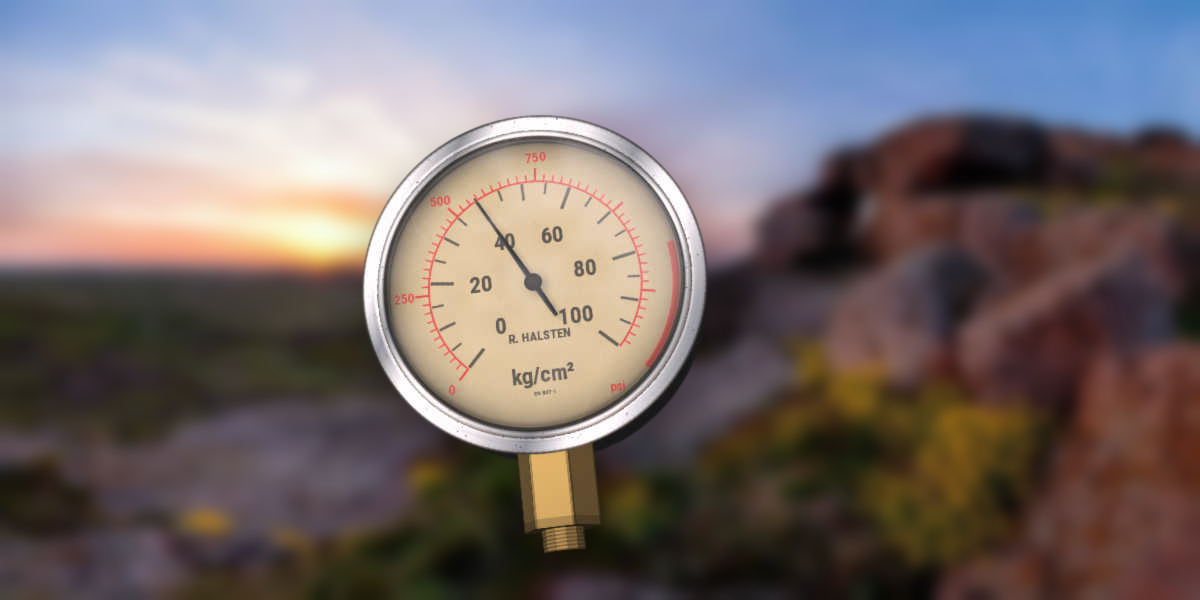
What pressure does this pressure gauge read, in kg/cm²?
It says 40 kg/cm²
